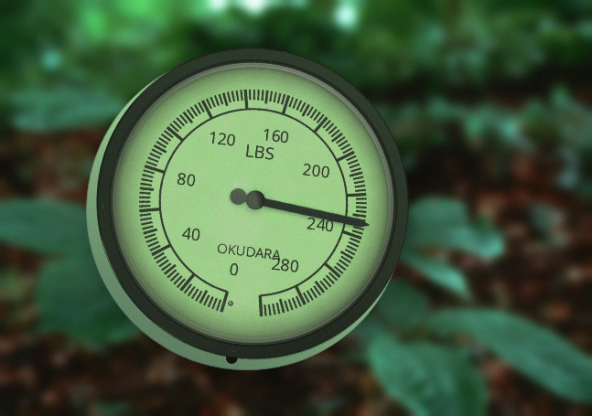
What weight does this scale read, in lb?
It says 234 lb
